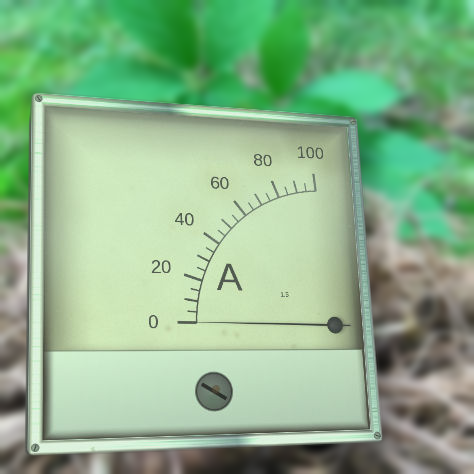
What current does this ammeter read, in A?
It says 0 A
